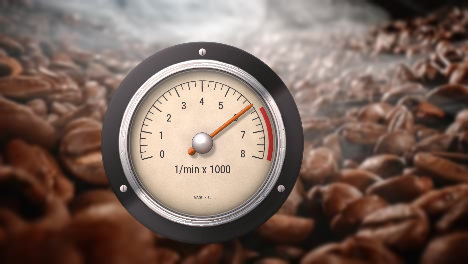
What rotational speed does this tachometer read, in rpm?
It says 6000 rpm
